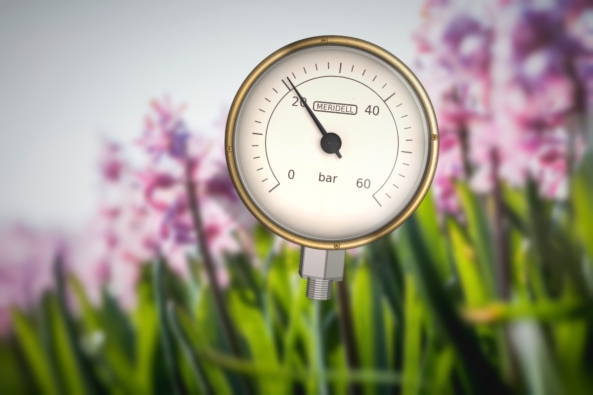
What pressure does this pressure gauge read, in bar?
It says 21 bar
